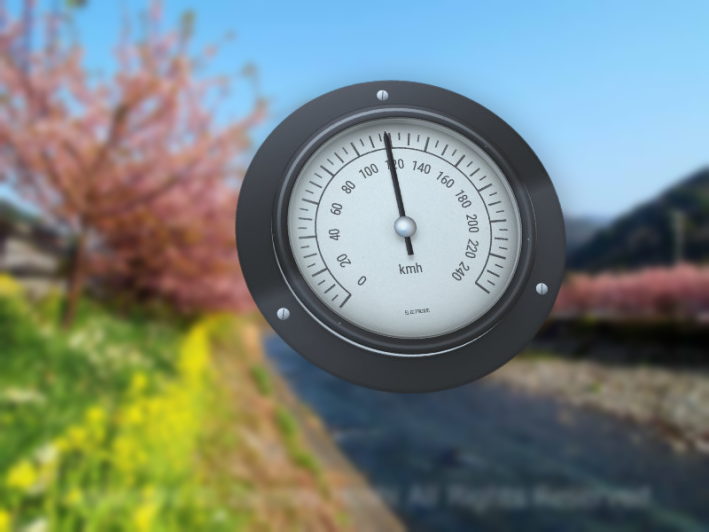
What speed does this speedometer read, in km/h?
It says 117.5 km/h
